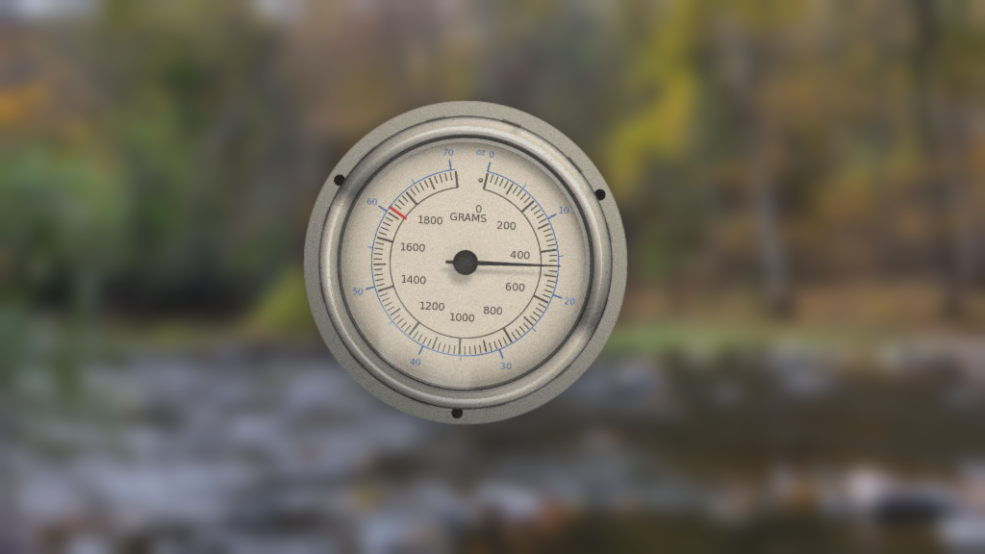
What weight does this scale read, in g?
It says 460 g
